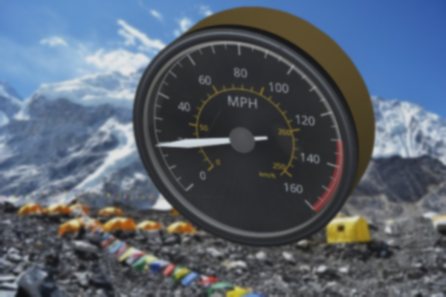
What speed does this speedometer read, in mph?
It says 20 mph
